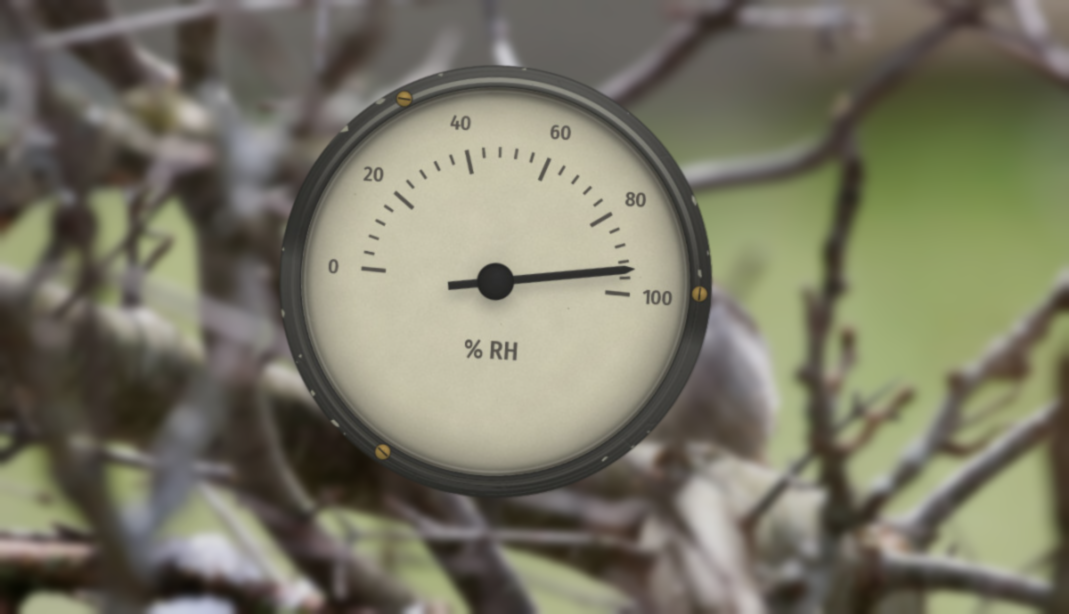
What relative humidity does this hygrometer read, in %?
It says 94 %
